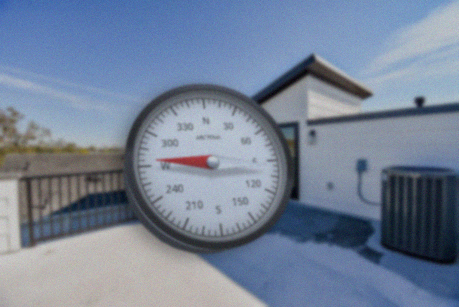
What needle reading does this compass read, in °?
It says 275 °
